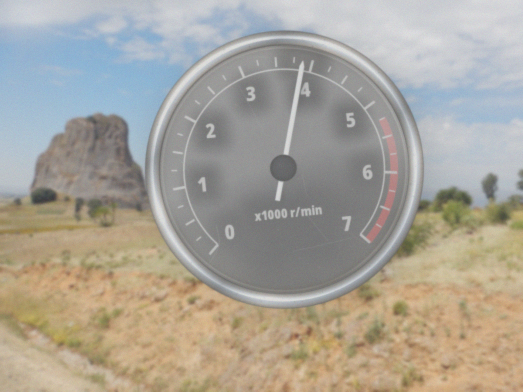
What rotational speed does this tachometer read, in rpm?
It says 3875 rpm
